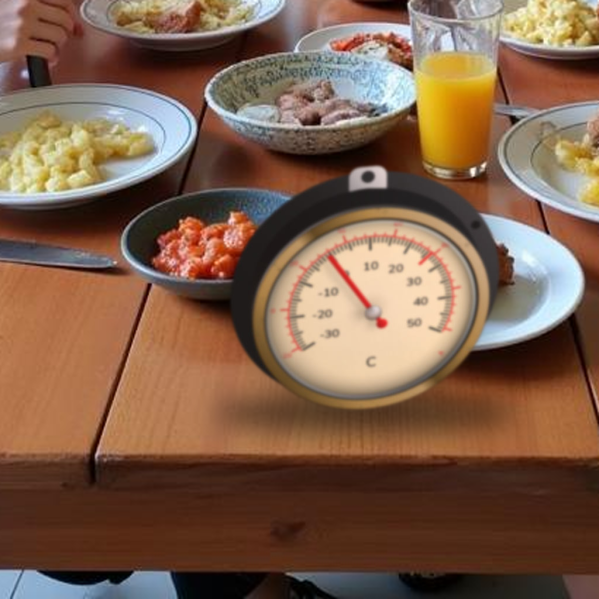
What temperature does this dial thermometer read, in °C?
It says 0 °C
